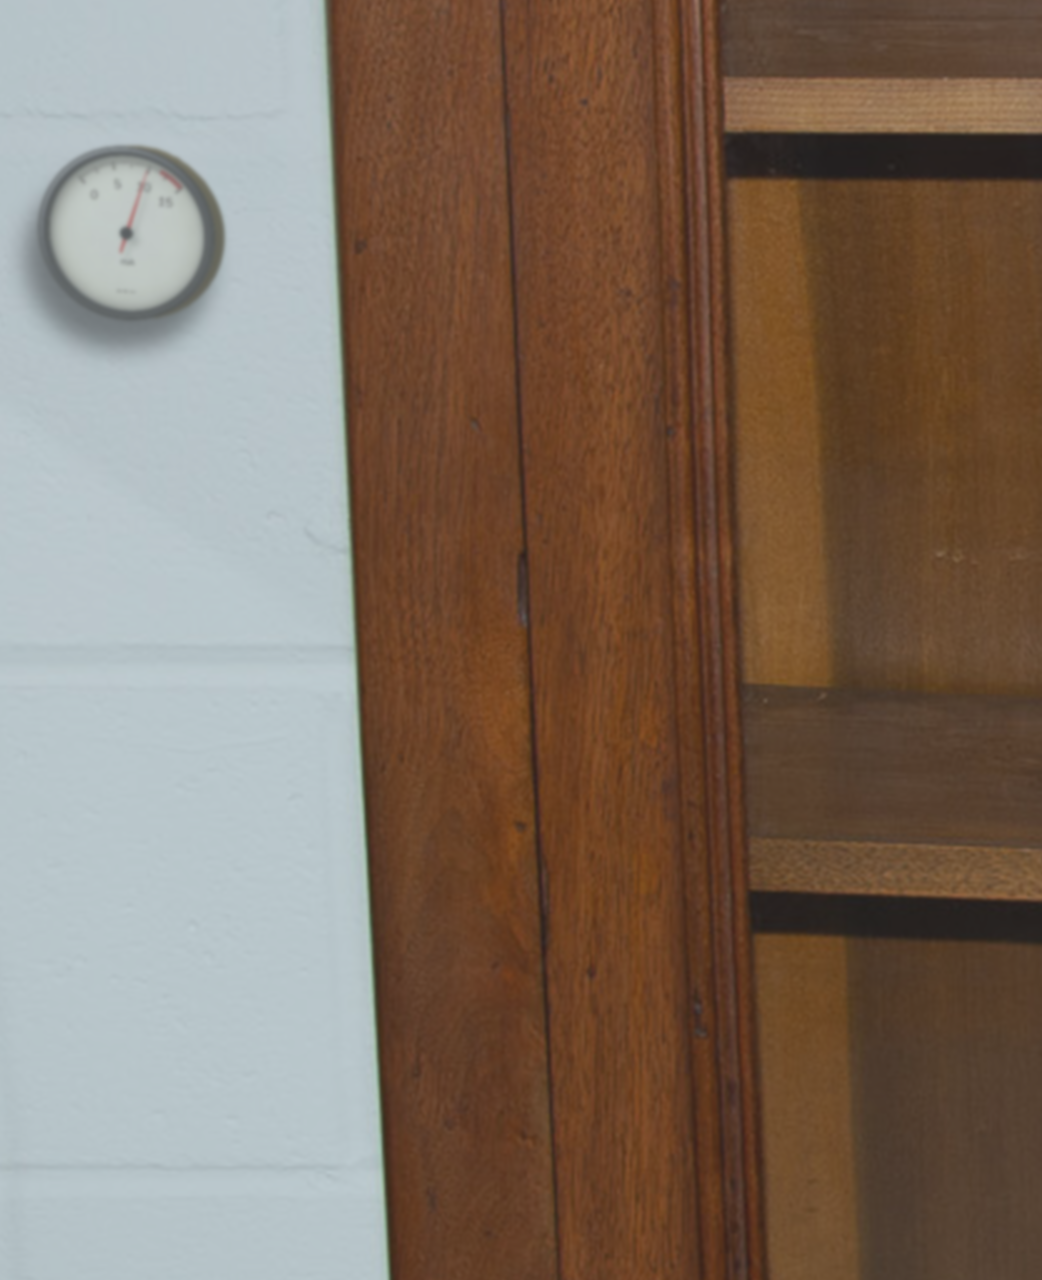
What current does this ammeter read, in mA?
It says 10 mA
